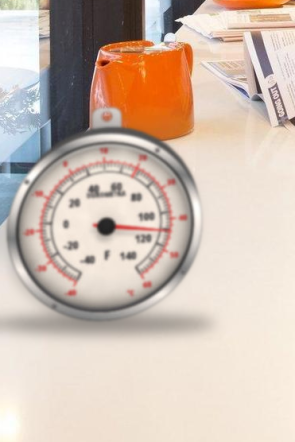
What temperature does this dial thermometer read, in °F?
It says 110 °F
